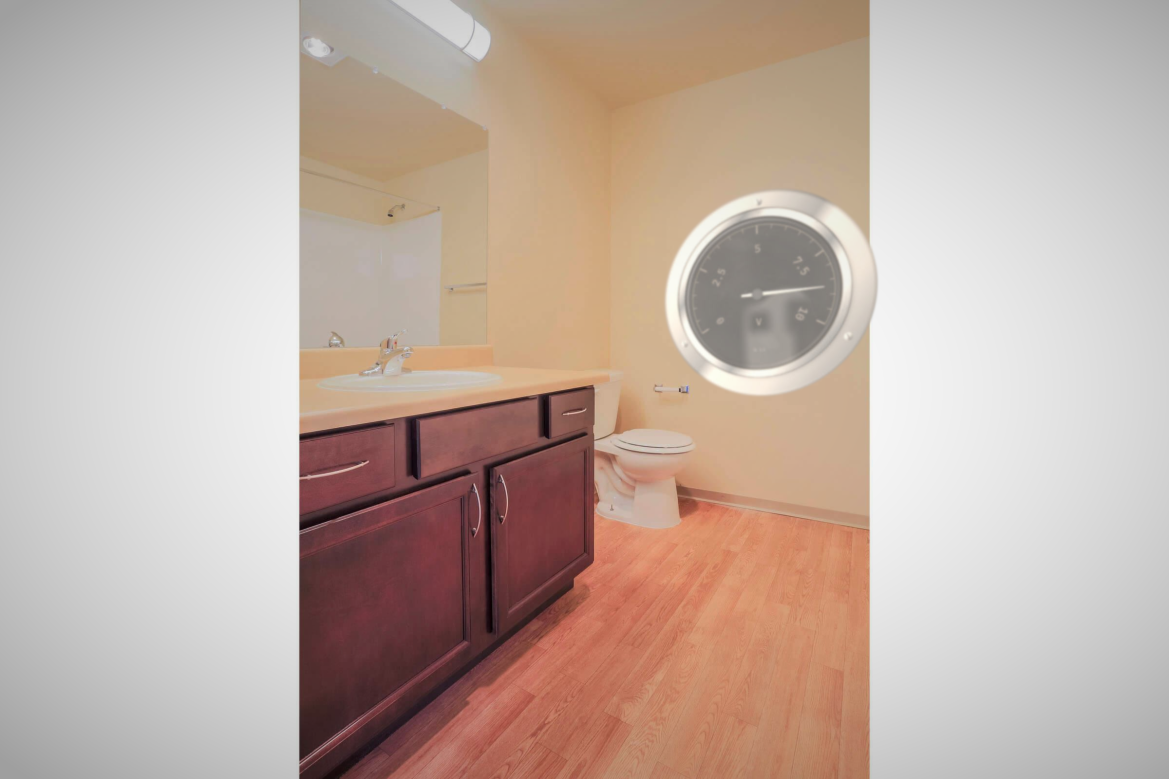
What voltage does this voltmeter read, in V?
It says 8.75 V
